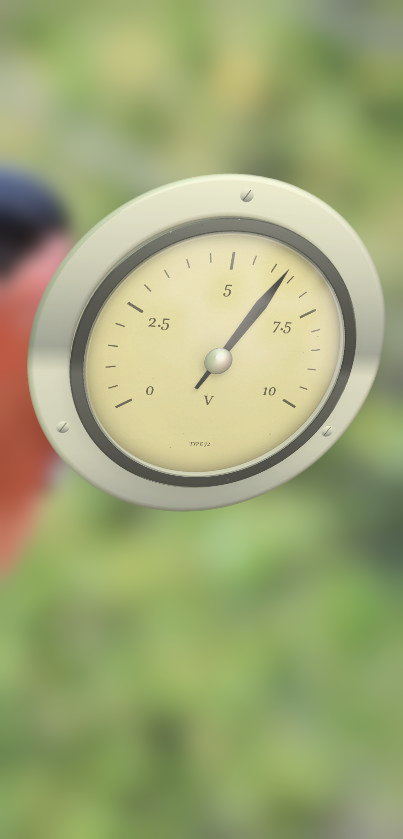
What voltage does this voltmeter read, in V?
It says 6.25 V
